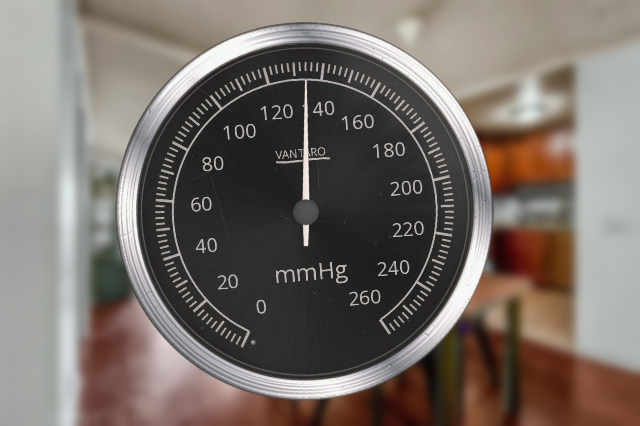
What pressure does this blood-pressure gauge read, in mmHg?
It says 134 mmHg
